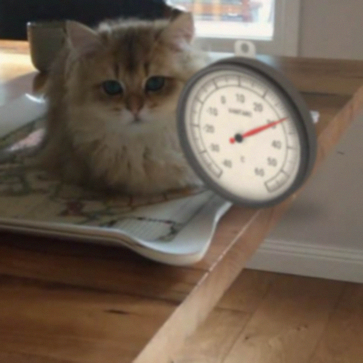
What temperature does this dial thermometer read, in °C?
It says 30 °C
